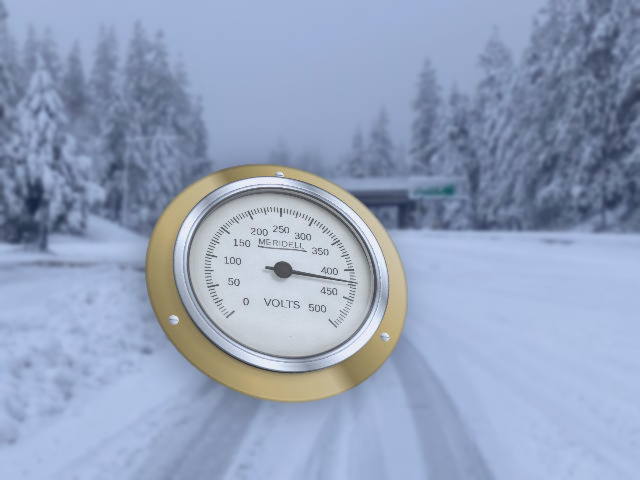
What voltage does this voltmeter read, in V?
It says 425 V
